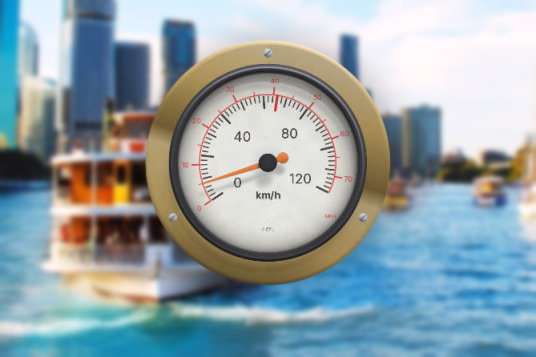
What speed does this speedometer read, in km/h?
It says 8 km/h
